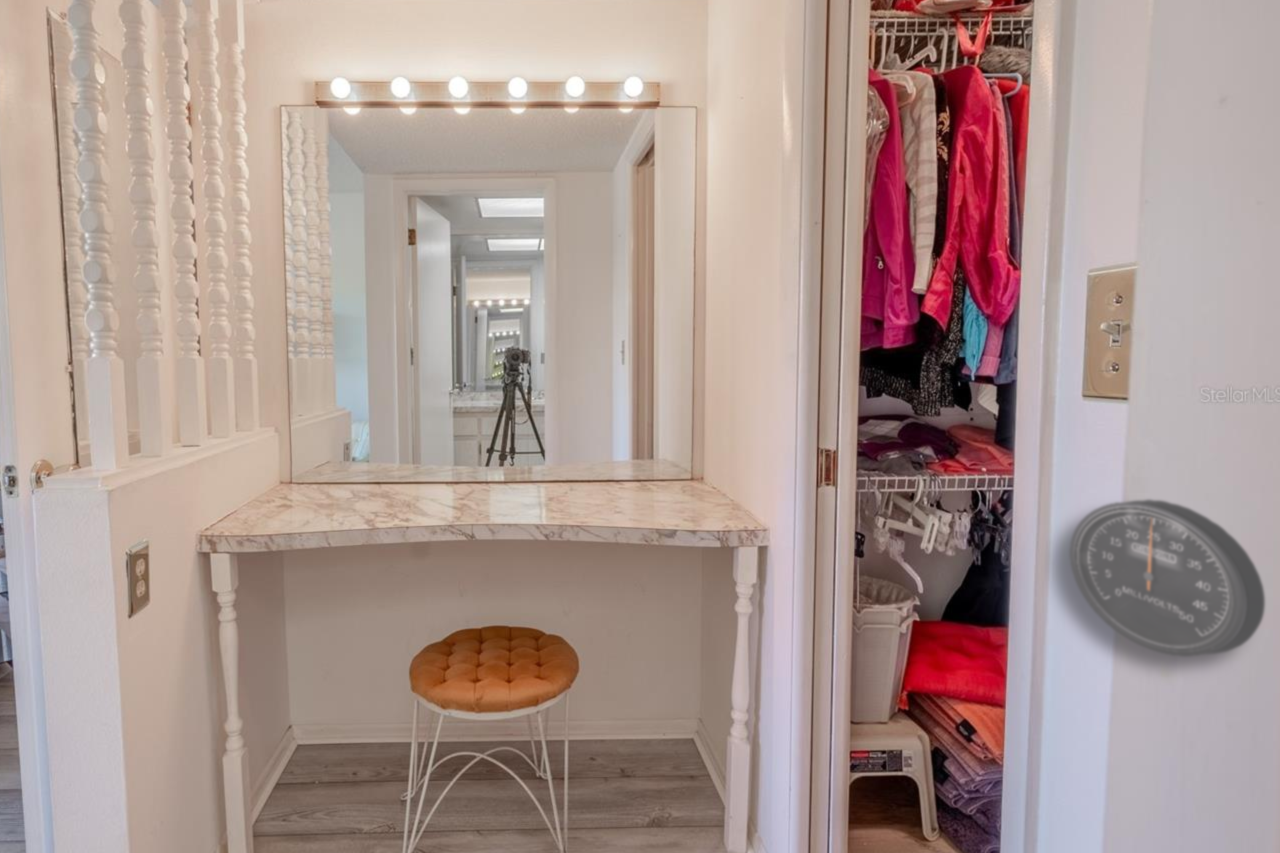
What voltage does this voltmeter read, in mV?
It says 25 mV
